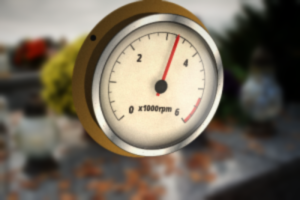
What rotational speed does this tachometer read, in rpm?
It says 3250 rpm
